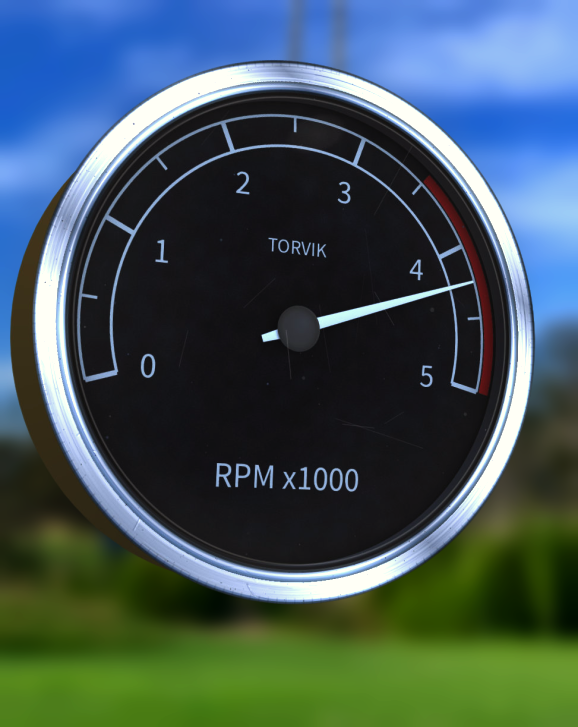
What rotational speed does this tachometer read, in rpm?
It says 4250 rpm
